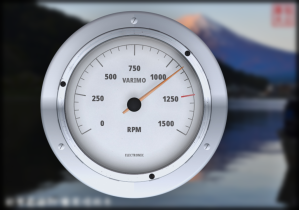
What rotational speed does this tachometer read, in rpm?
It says 1075 rpm
